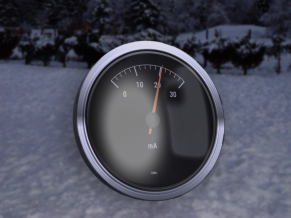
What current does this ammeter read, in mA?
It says 20 mA
